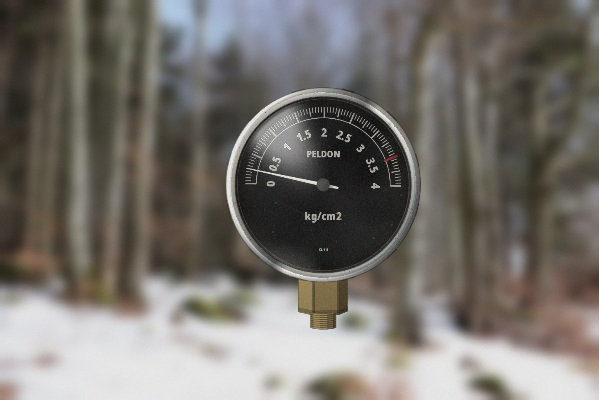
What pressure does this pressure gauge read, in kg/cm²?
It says 0.25 kg/cm²
